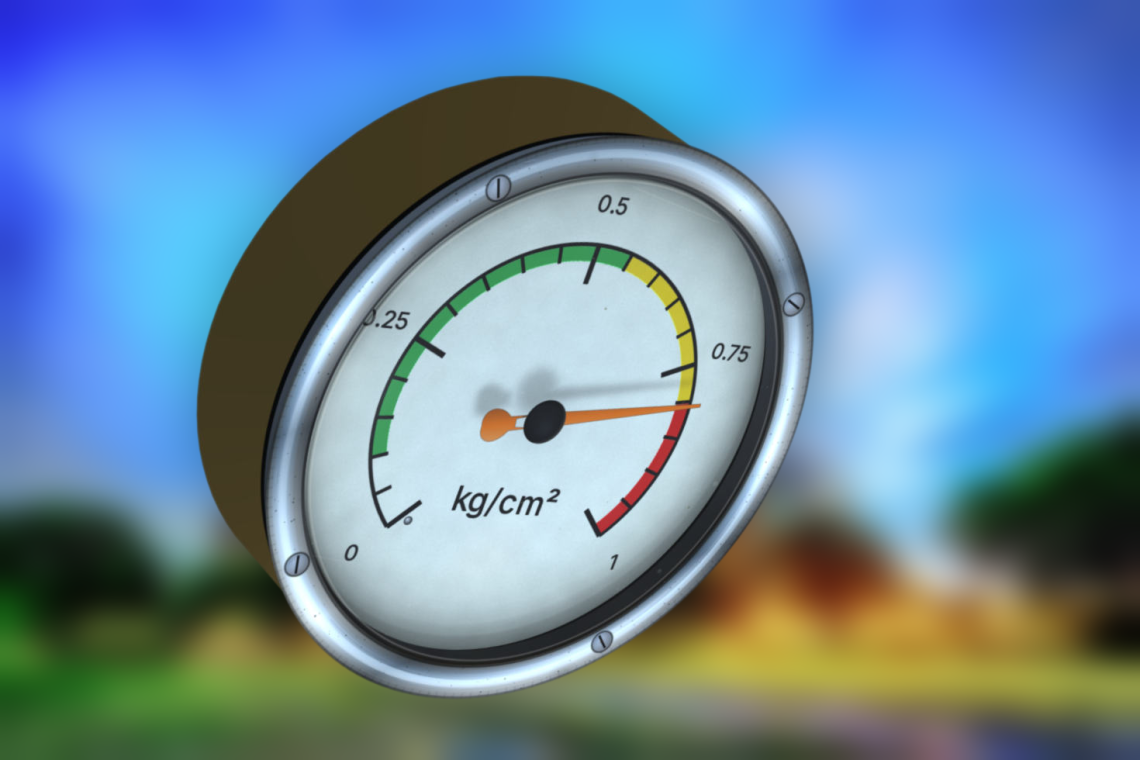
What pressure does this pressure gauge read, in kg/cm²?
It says 0.8 kg/cm²
